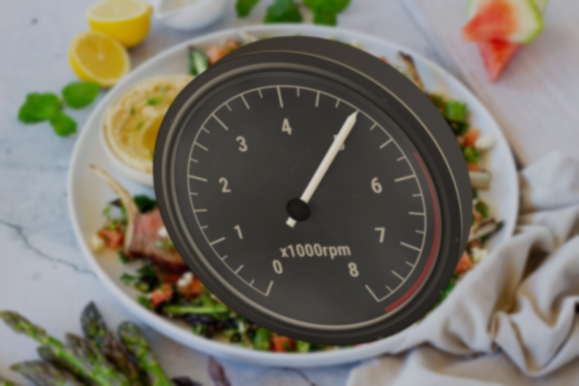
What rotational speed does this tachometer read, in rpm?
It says 5000 rpm
